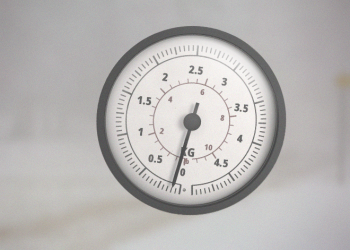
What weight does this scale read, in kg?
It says 0.1 kg
